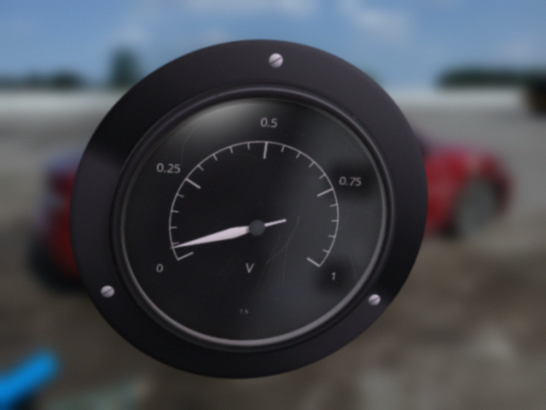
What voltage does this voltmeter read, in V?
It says 0.05 V
